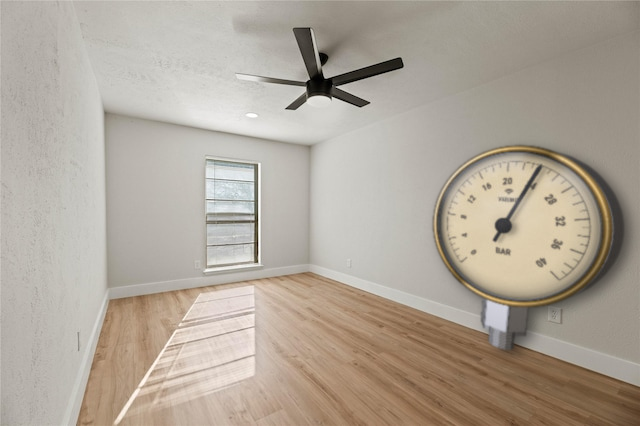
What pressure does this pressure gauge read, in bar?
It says 24 bar
